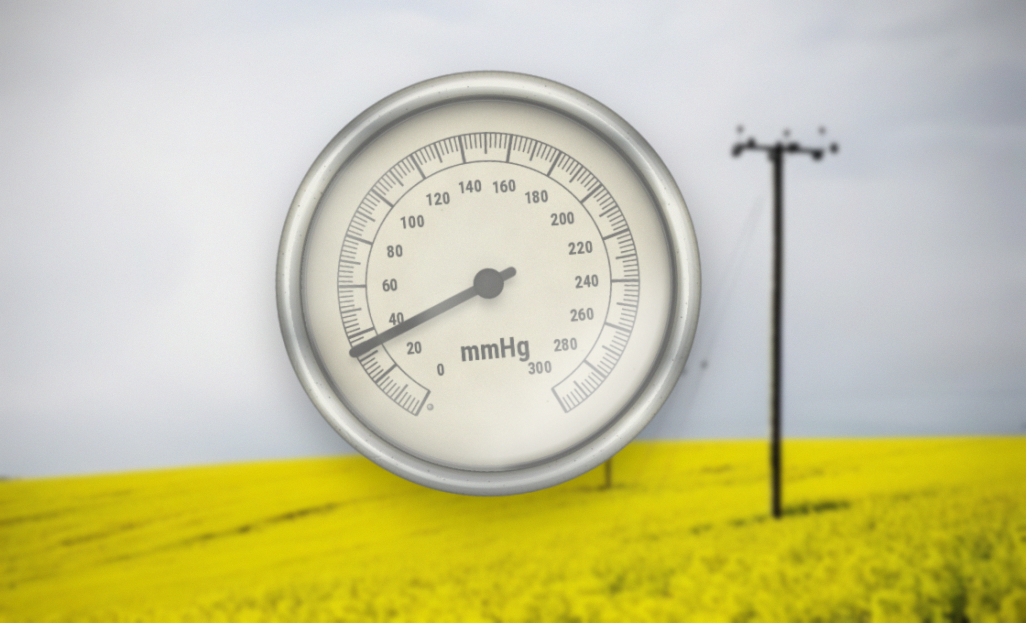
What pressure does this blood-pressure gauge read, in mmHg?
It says 34 mmHg
